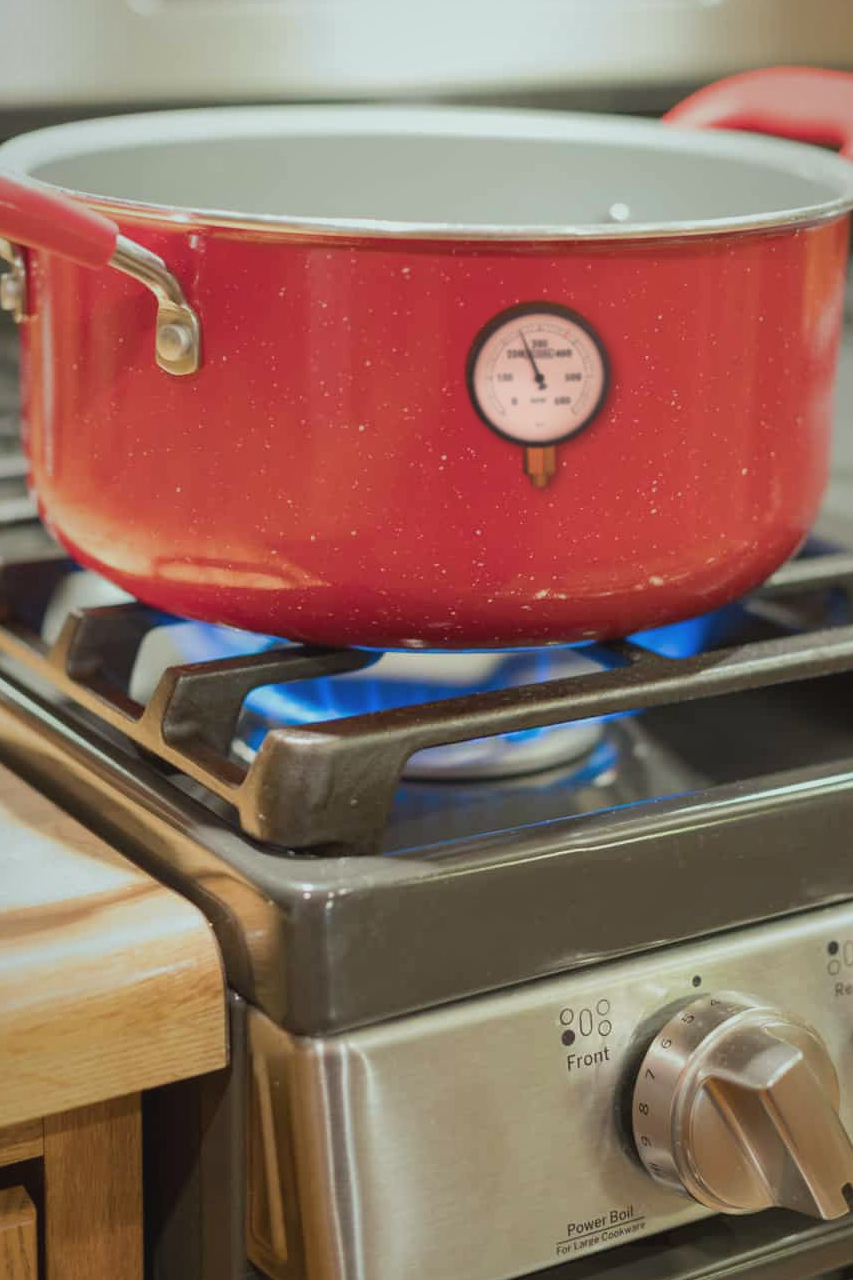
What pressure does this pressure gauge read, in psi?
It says 250 psi
